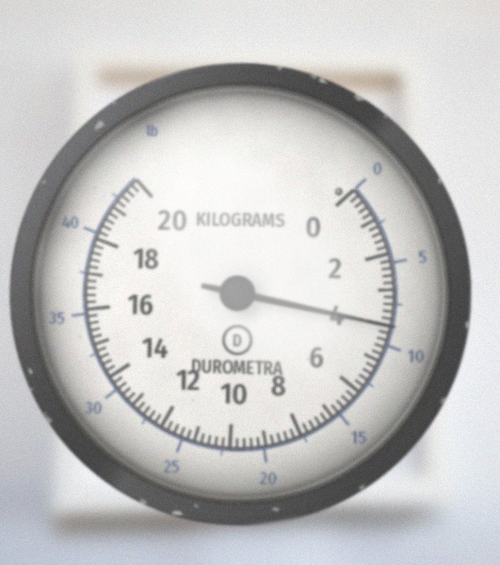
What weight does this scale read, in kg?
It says 4 kg
